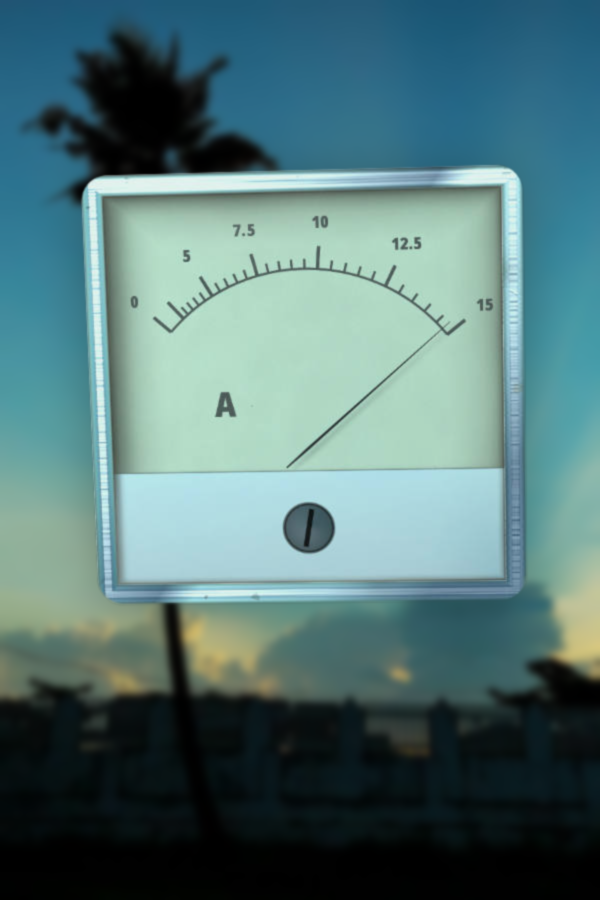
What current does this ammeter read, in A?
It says 14.75 A
